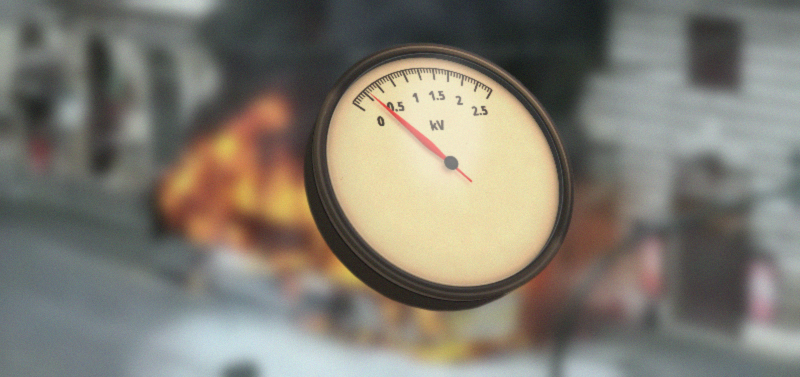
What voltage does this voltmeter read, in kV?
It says 0.25 kV
